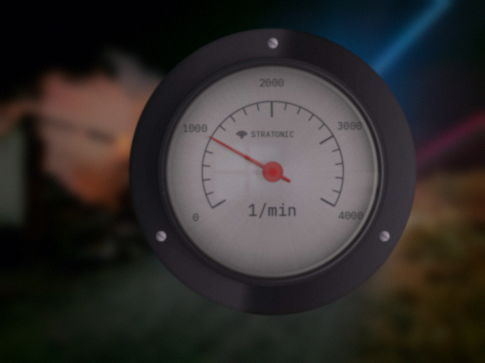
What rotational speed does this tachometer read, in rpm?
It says 1000 rpm
